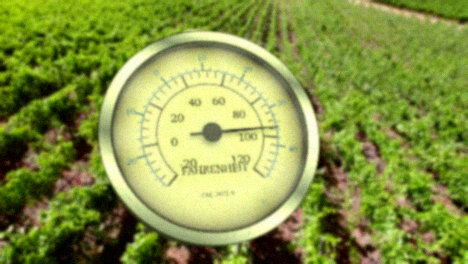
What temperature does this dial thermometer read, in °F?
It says 96 °F
